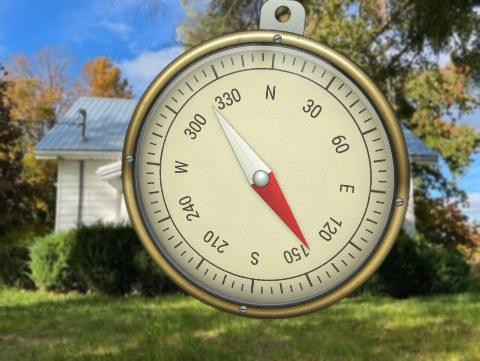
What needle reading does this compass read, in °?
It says 140 °
